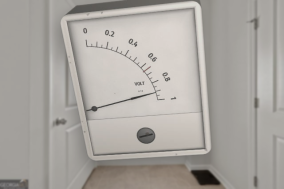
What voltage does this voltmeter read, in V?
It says 0.9 V
